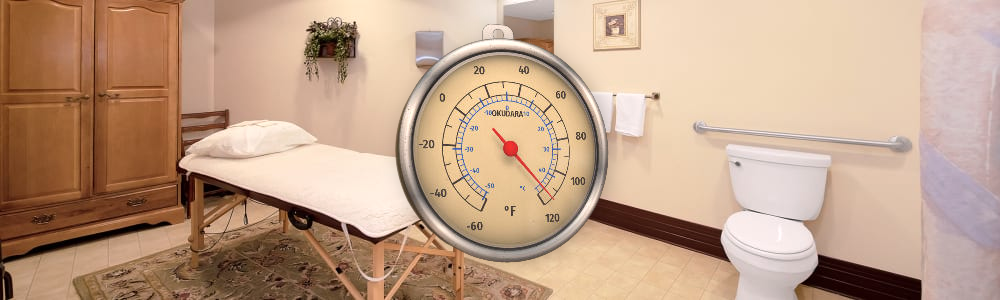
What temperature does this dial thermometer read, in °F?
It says 115 °F
